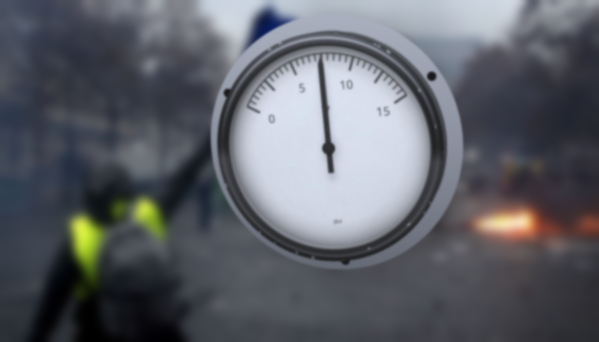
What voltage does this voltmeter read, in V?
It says 7.5 V
